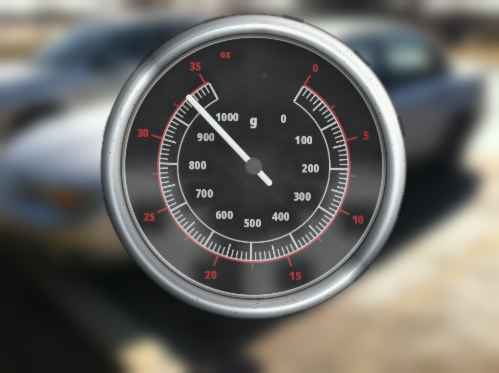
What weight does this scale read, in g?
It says 950 g
